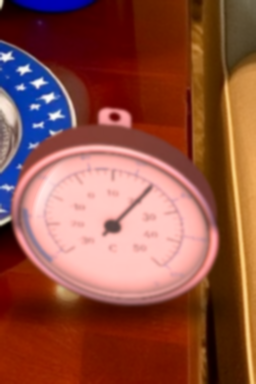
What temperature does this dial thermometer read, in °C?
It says 20 °C
